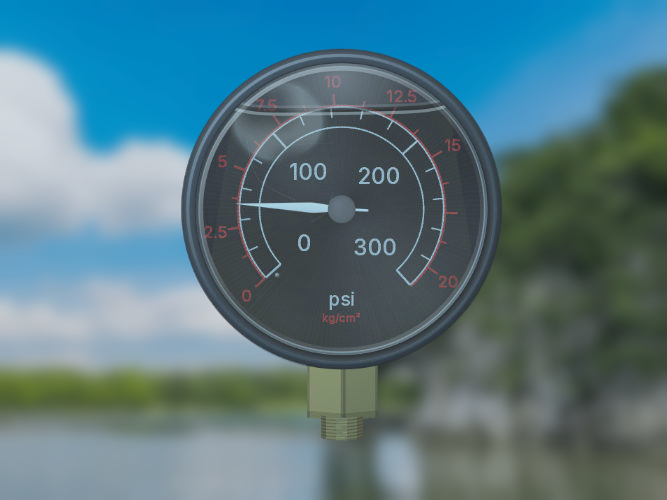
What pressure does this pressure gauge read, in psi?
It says 50 psi
